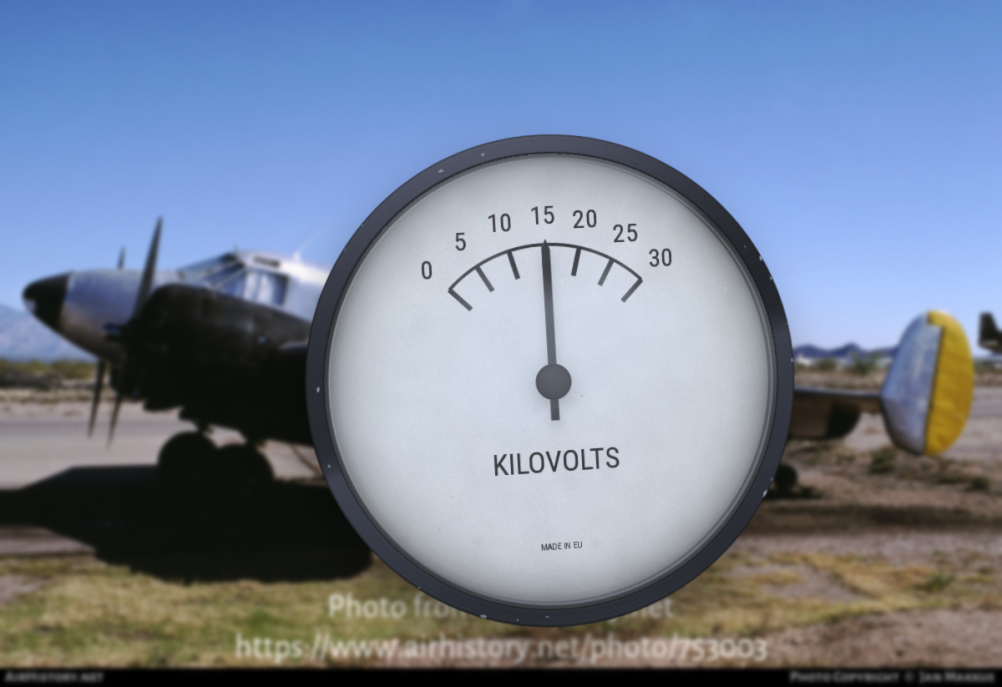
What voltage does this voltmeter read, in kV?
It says 15 kV
